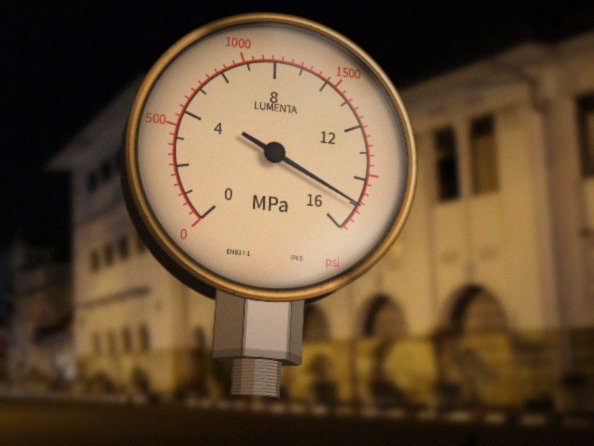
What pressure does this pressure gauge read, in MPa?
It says 15 MPa
